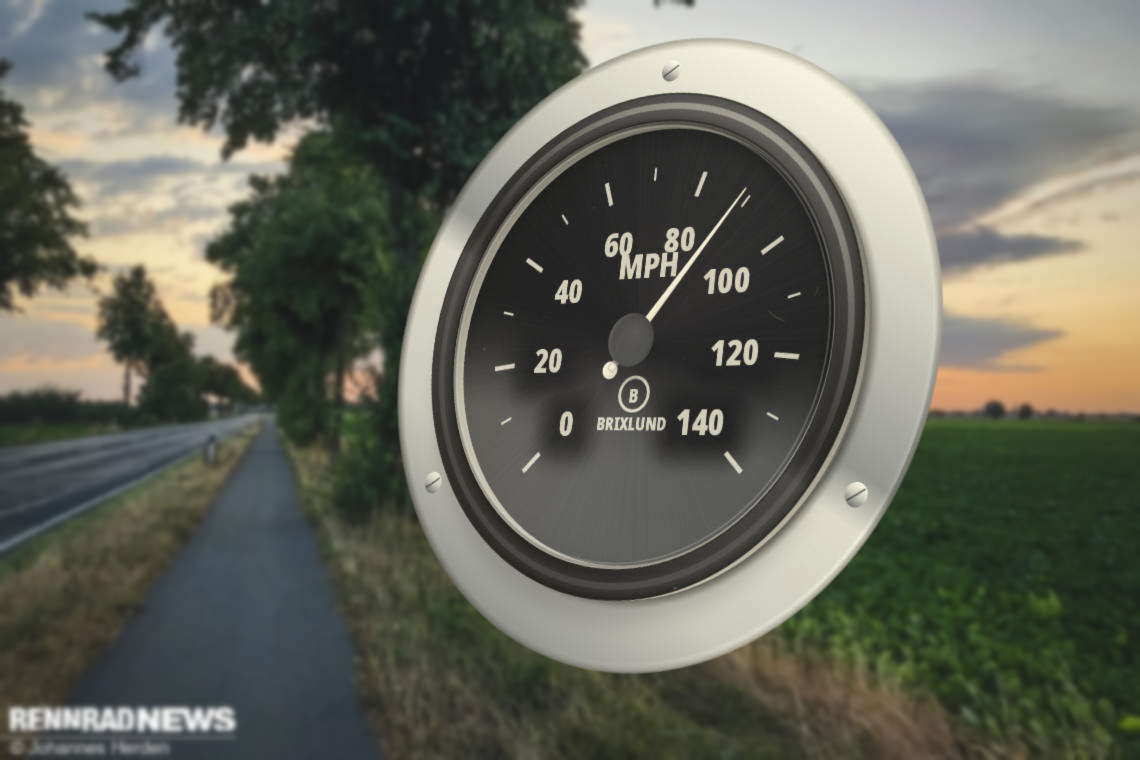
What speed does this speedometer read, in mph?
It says 90 mph
